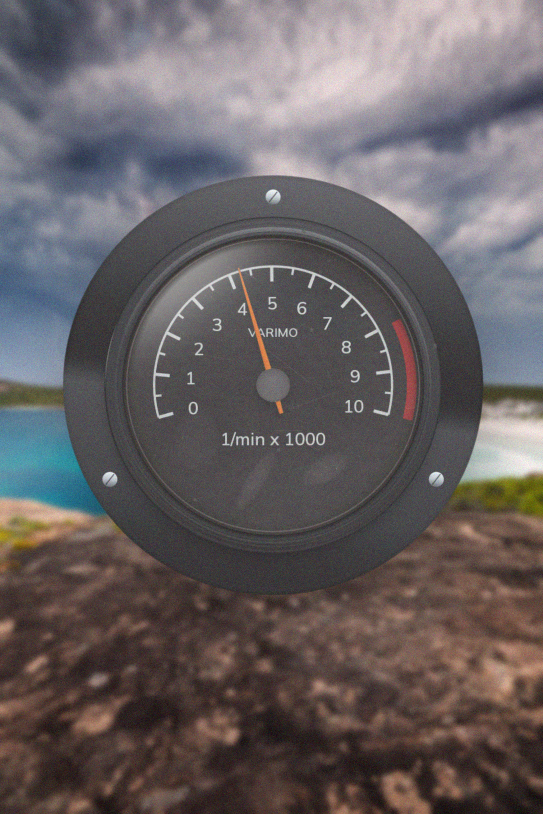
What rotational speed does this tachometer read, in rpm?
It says 4250 rpm
